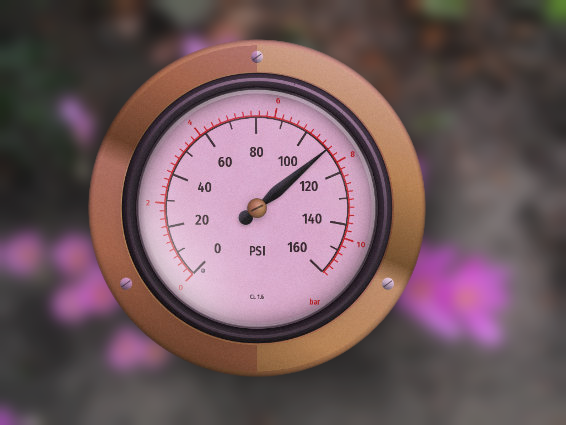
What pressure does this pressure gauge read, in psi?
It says 110 psi
